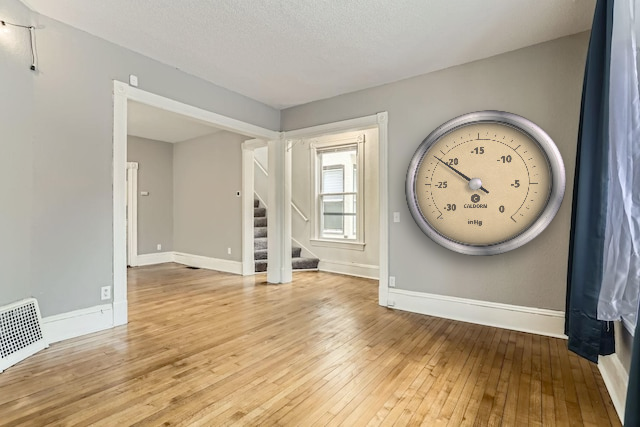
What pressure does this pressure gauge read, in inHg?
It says -21 inHg
